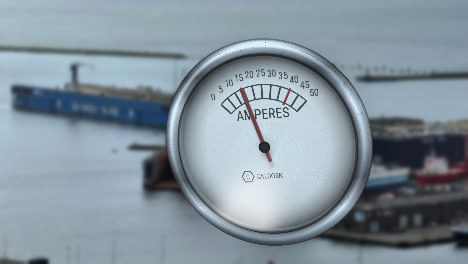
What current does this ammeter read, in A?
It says 15 A
